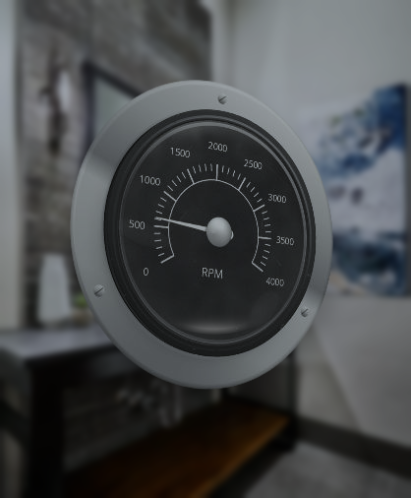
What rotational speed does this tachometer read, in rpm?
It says 600 rpm
